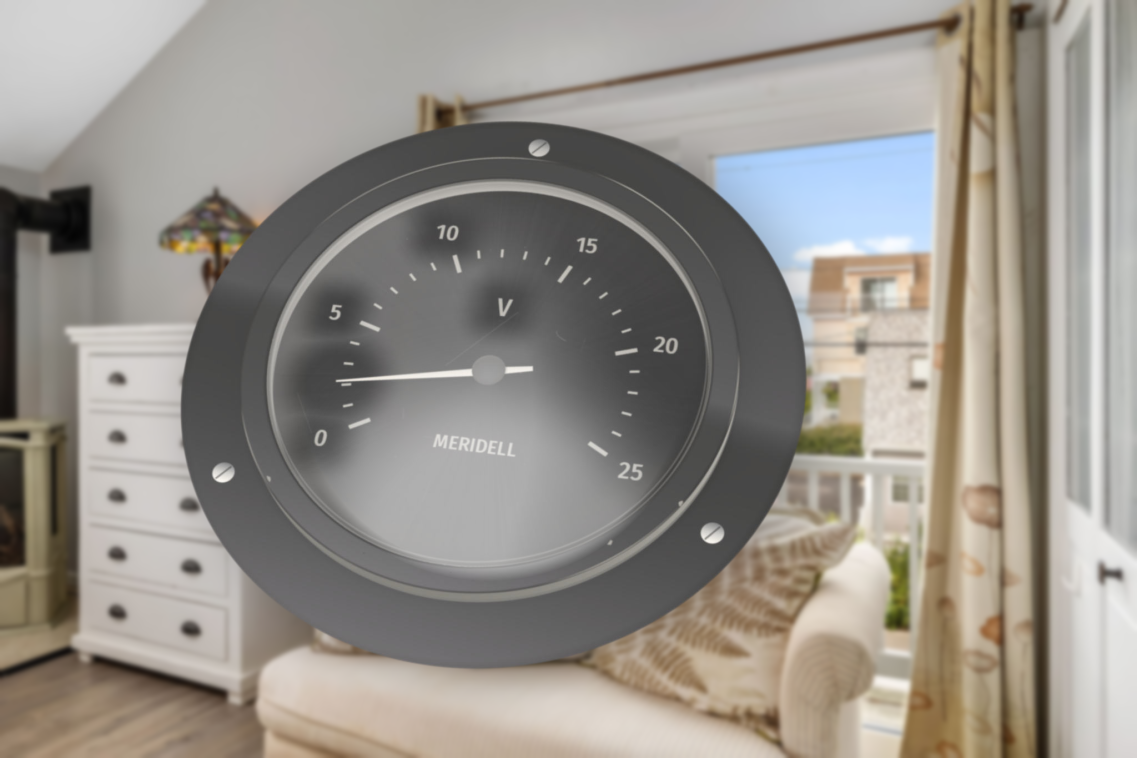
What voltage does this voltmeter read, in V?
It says 2 V
